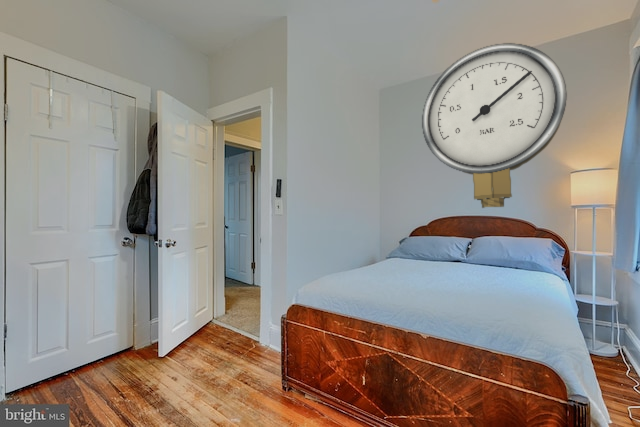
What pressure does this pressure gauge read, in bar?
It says 1.8 bar
